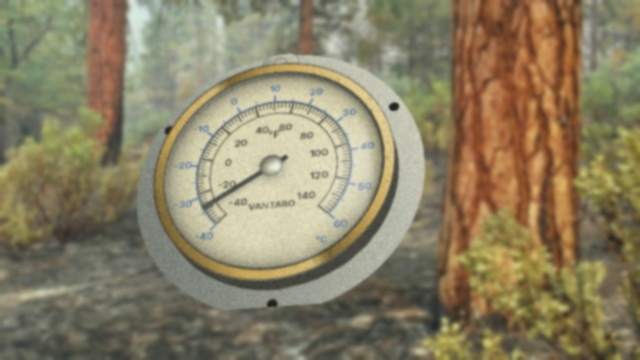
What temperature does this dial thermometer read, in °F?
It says -30 °F
